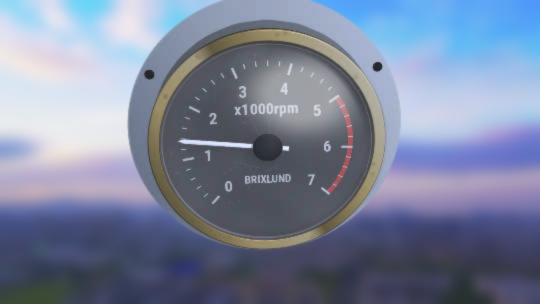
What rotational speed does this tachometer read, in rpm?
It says 1400 rpm
